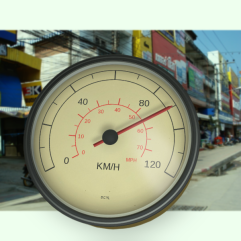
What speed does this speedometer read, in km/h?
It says 90 km/h
